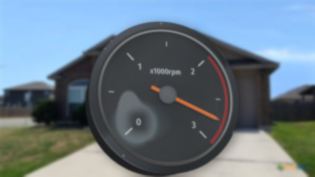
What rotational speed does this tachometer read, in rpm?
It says 2750 rpm
